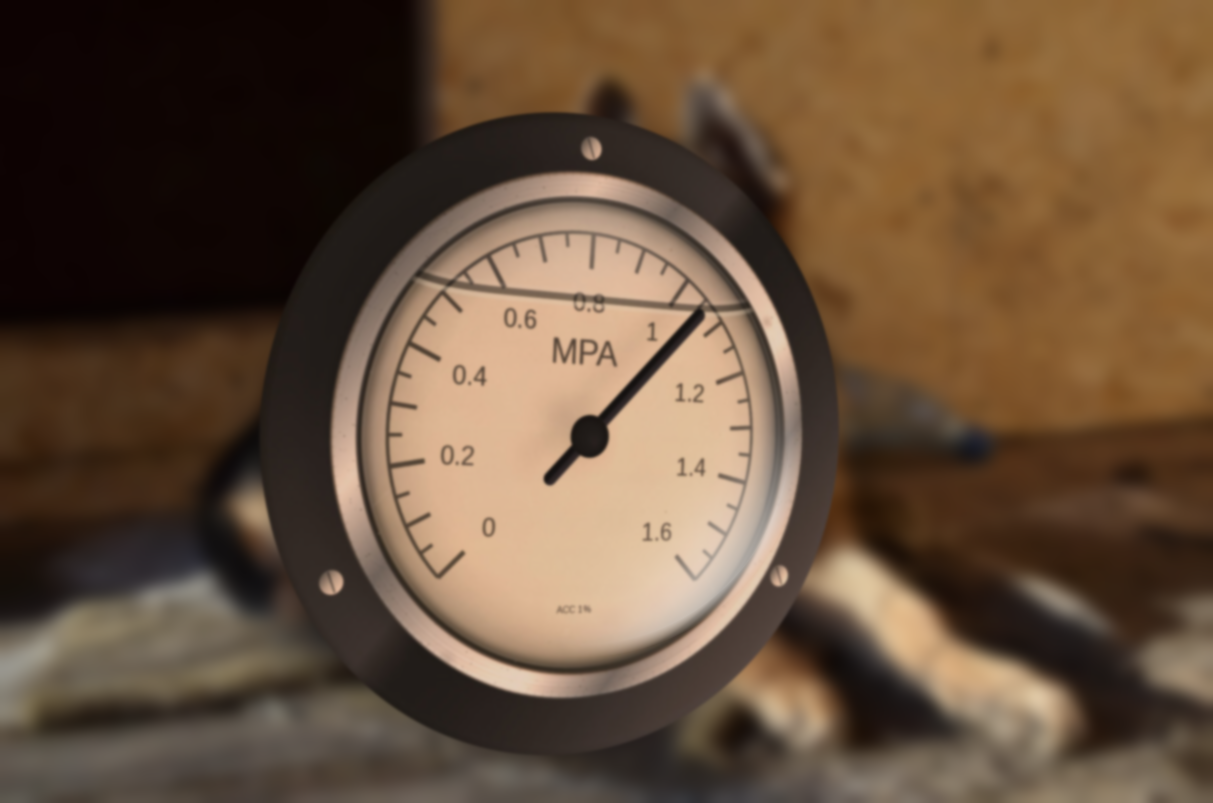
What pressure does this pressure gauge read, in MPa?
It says 1.05 MPa
